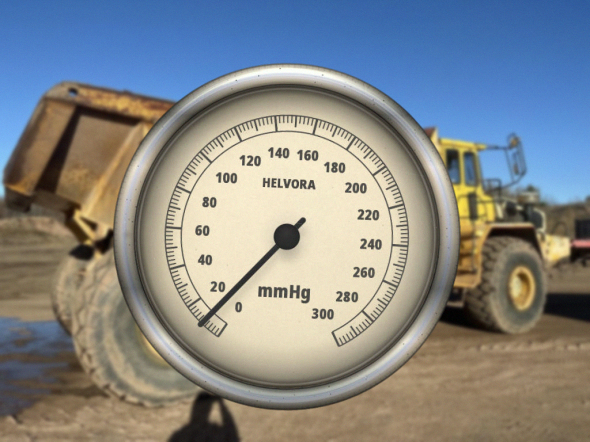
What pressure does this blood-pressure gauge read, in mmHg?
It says 10 mmHg
